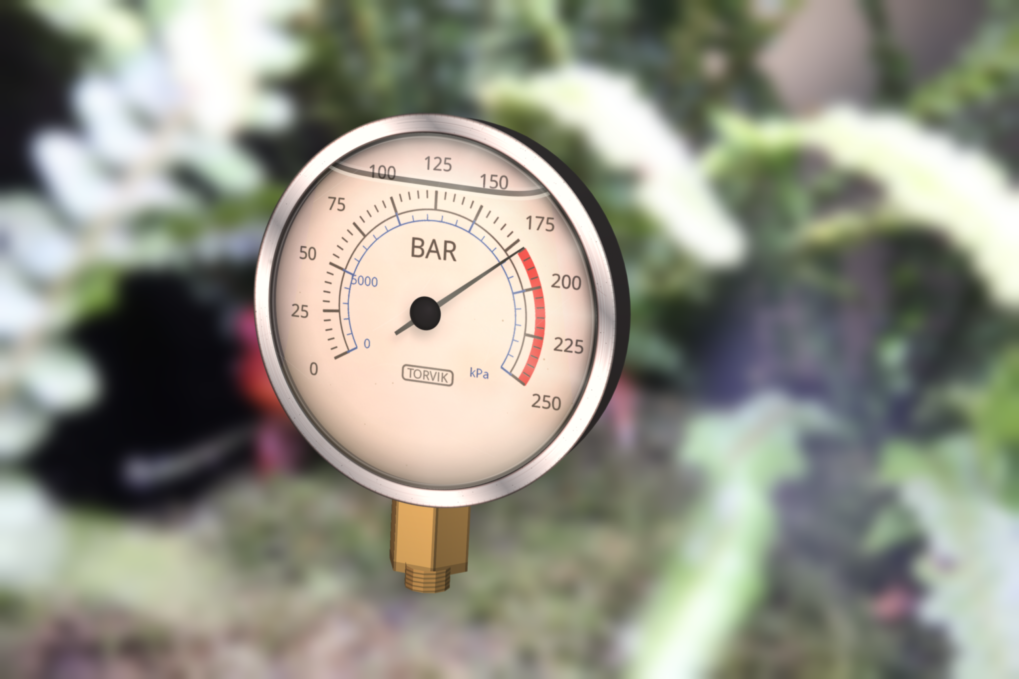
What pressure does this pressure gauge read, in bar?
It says 180 bar
